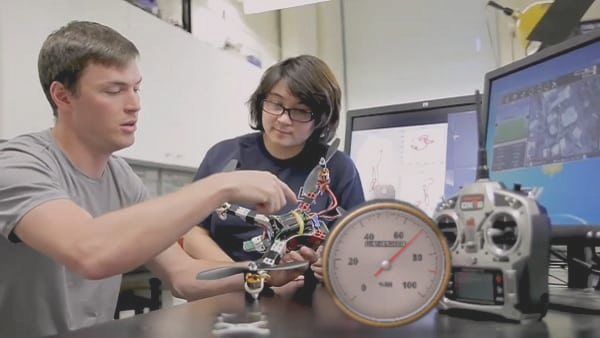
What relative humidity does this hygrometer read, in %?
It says 68 %
